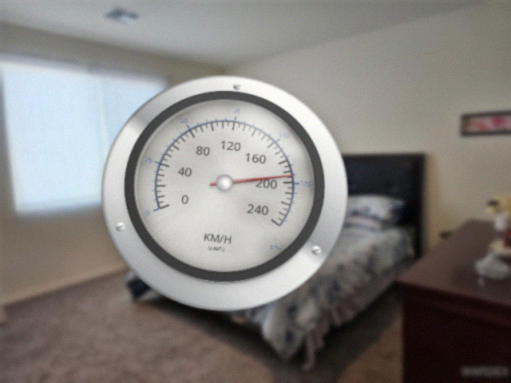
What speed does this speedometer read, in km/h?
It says 195 km/h
